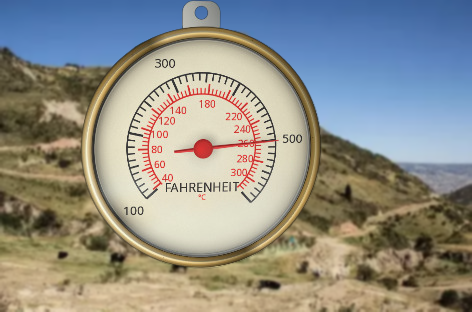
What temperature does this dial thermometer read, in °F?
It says 500 °F
